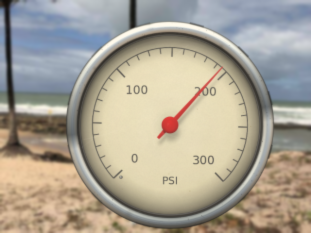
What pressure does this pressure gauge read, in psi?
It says 195 psi
